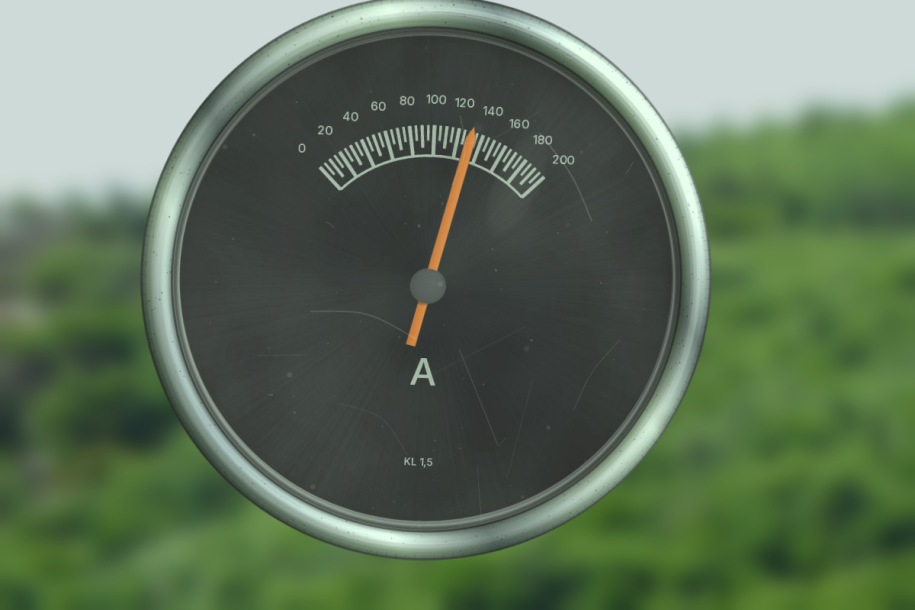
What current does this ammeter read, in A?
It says 130 A
